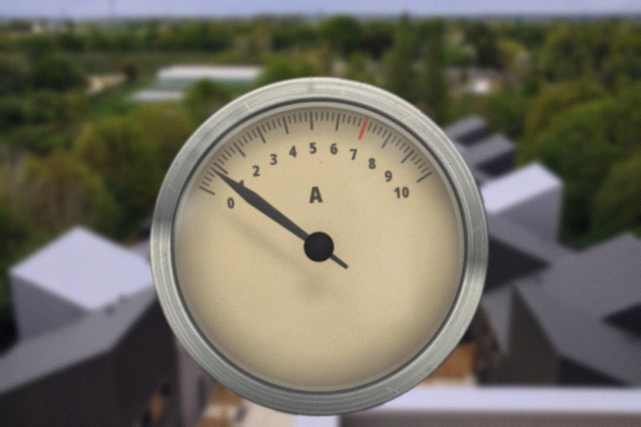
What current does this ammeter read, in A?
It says 0.8 A
